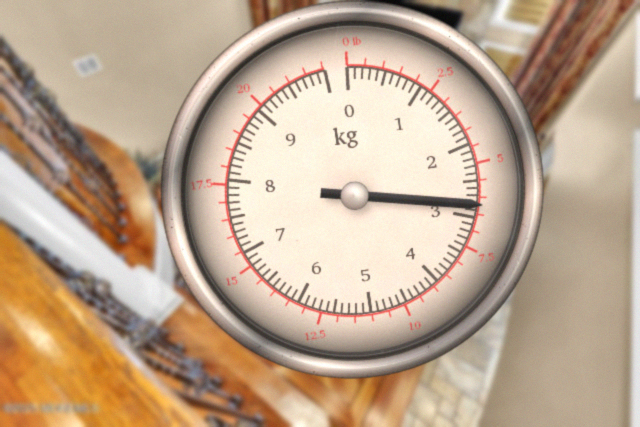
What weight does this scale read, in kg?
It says 2.8 kg
